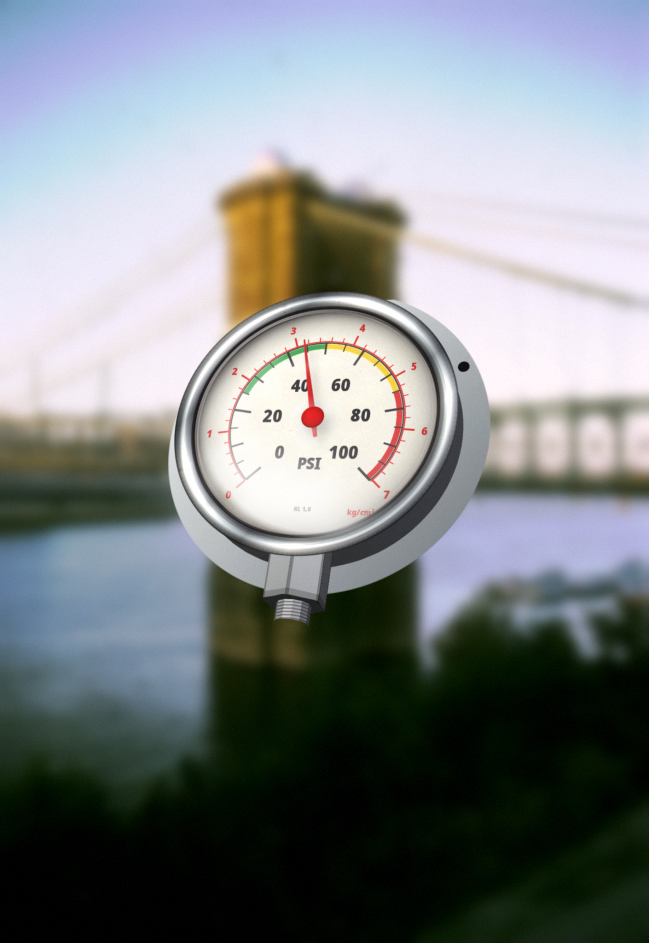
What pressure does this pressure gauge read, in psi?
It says 45 psi
